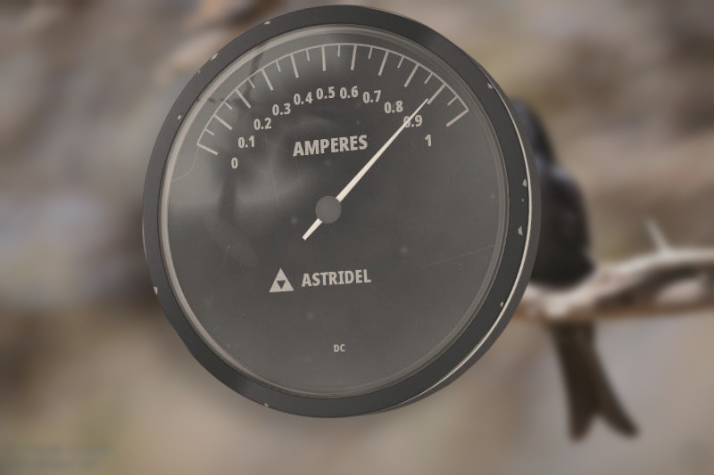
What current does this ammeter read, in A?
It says 0.9 A
